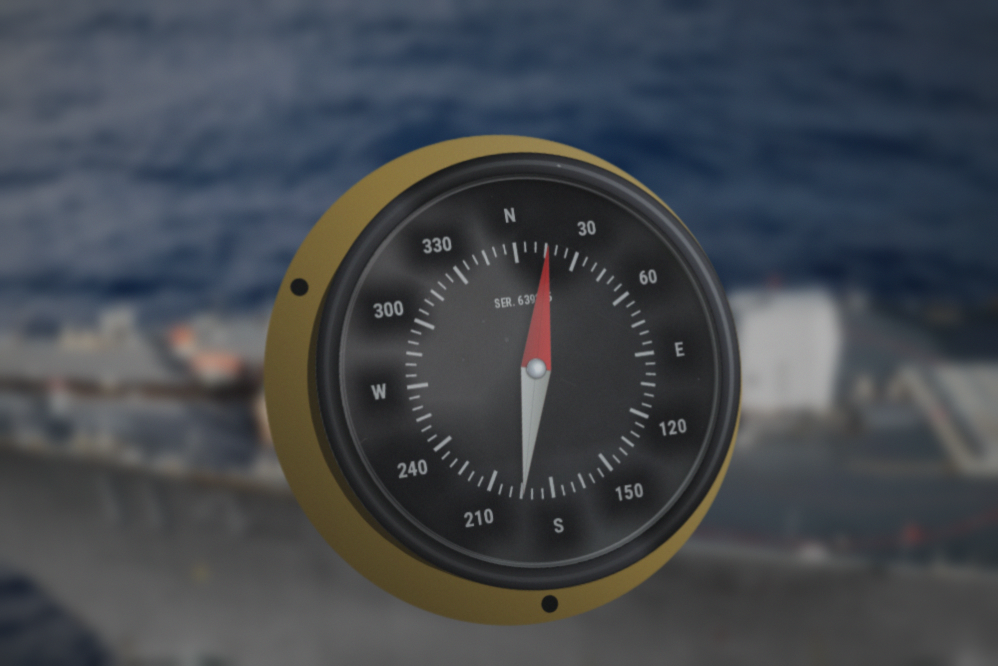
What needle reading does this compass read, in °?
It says 15 °
